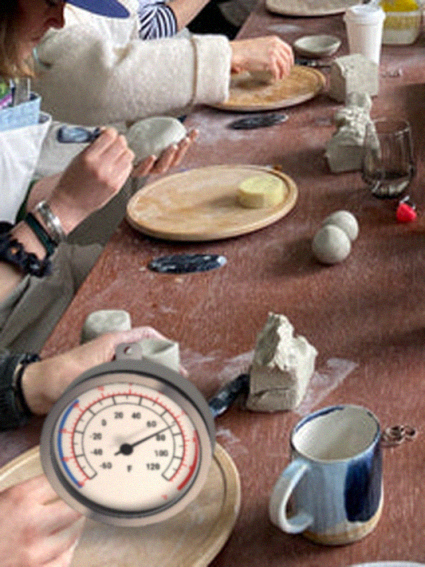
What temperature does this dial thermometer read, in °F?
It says 70 °F
